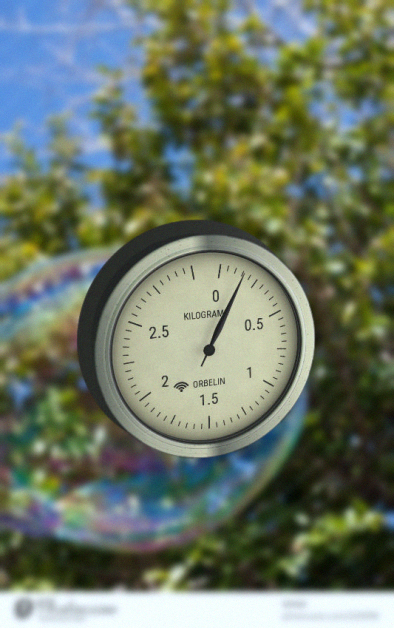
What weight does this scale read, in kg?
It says 0.15 kg
